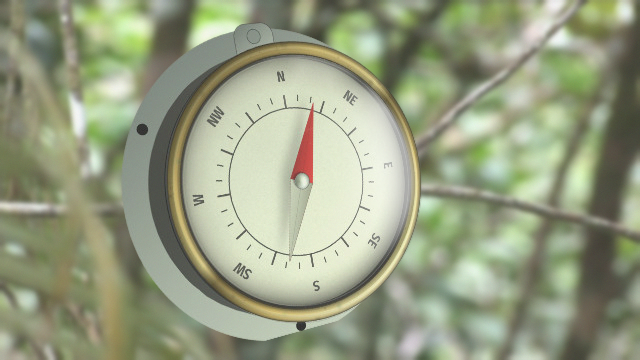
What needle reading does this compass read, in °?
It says 20 °
